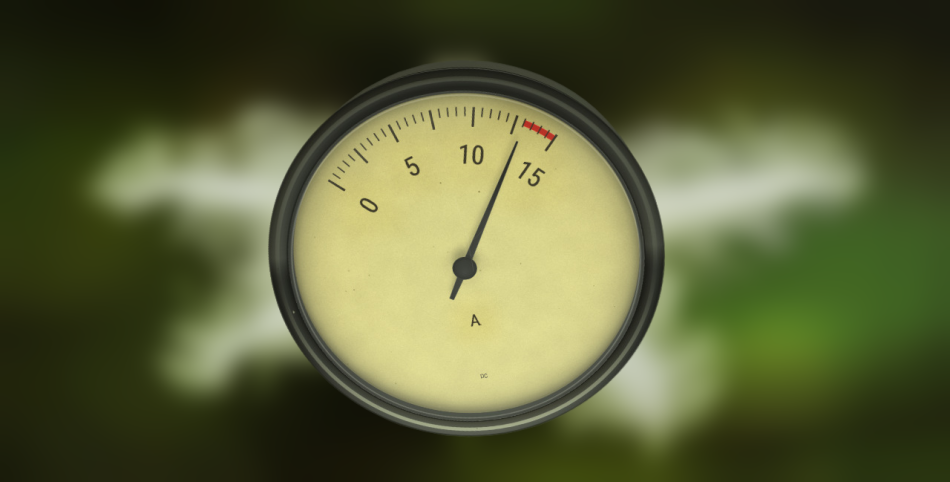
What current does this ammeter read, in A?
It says 13 A
